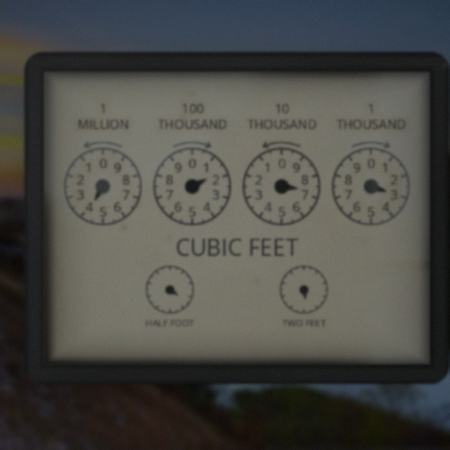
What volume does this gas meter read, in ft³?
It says 417300 ft³
